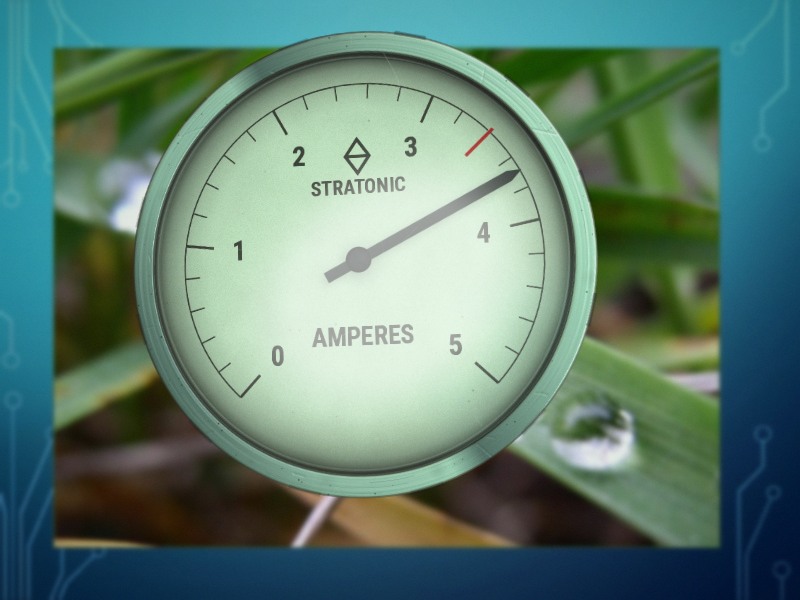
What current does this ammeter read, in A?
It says 3.7 A
